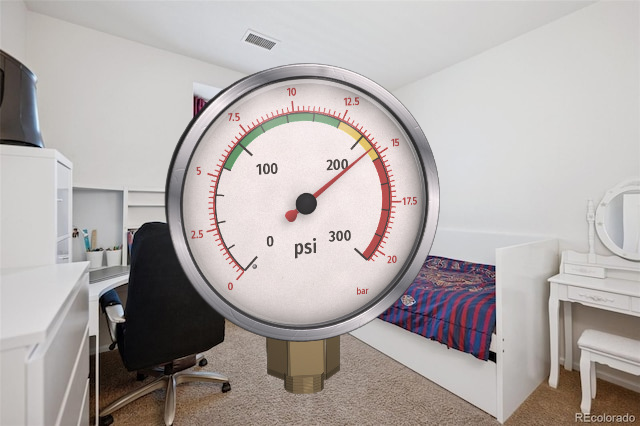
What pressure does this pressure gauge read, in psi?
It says 210 psi
